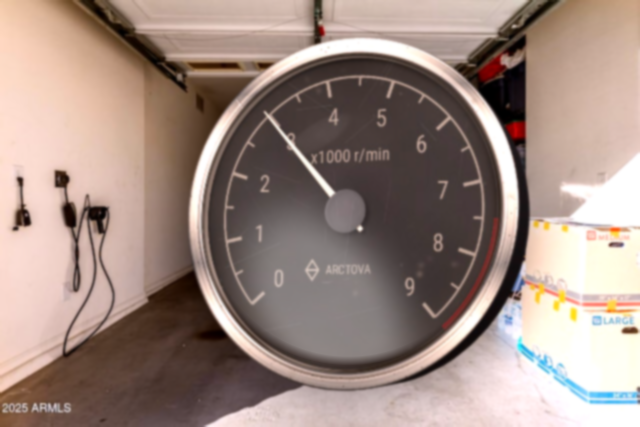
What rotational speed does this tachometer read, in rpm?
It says 3000 rpm
